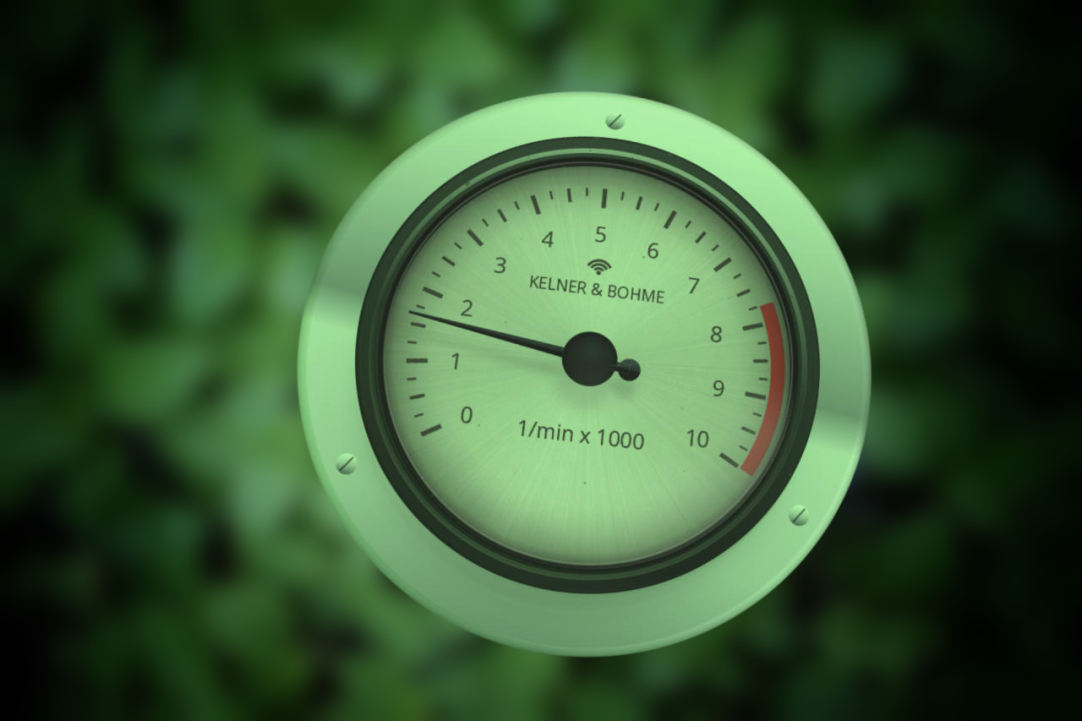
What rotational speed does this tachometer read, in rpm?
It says 1625 rpm
